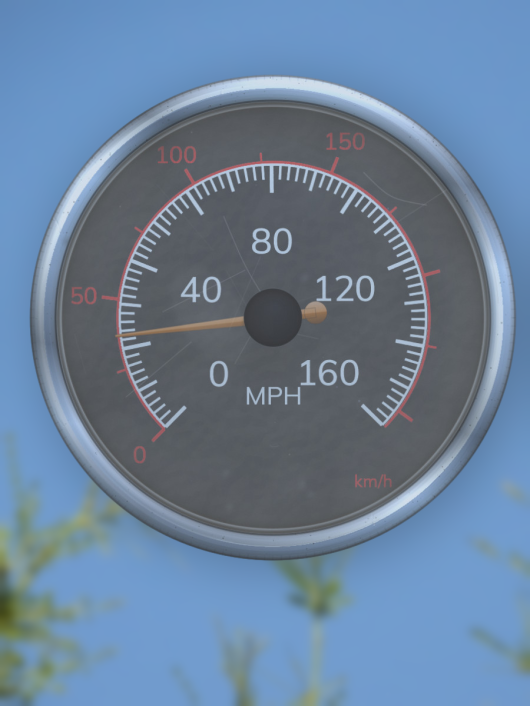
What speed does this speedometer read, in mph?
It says 23 mph
